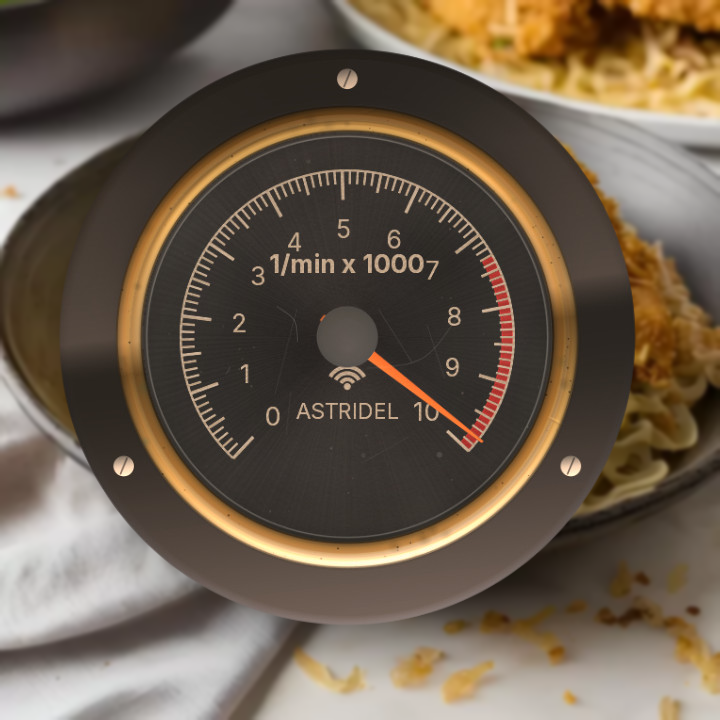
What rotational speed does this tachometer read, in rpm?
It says 9800 rpm
